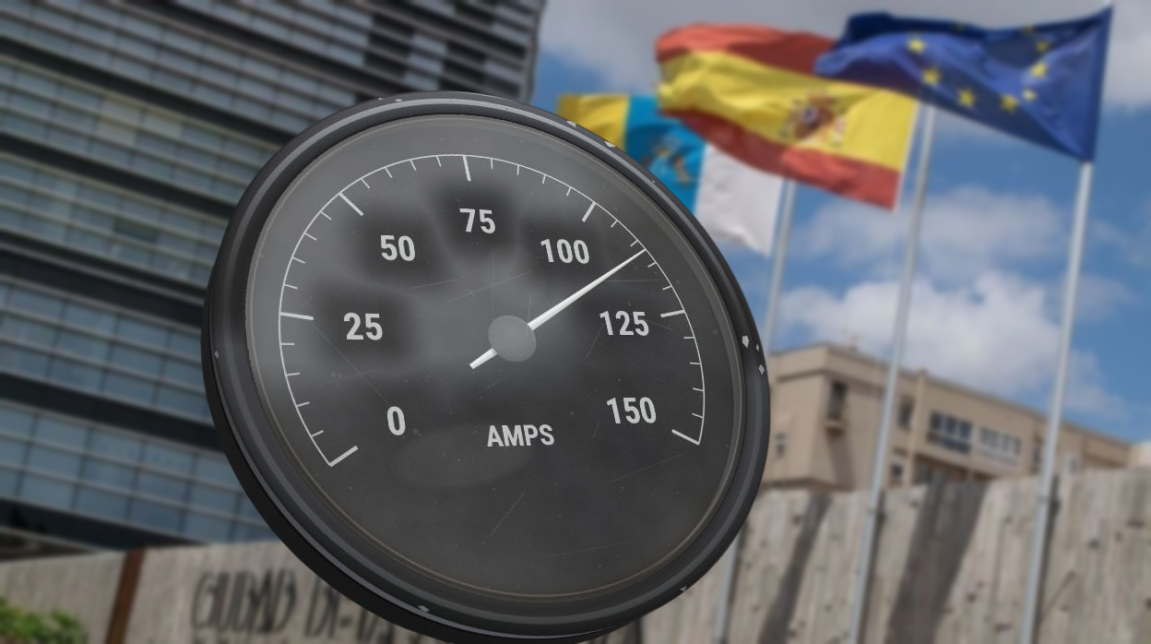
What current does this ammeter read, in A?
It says 112.5 A
